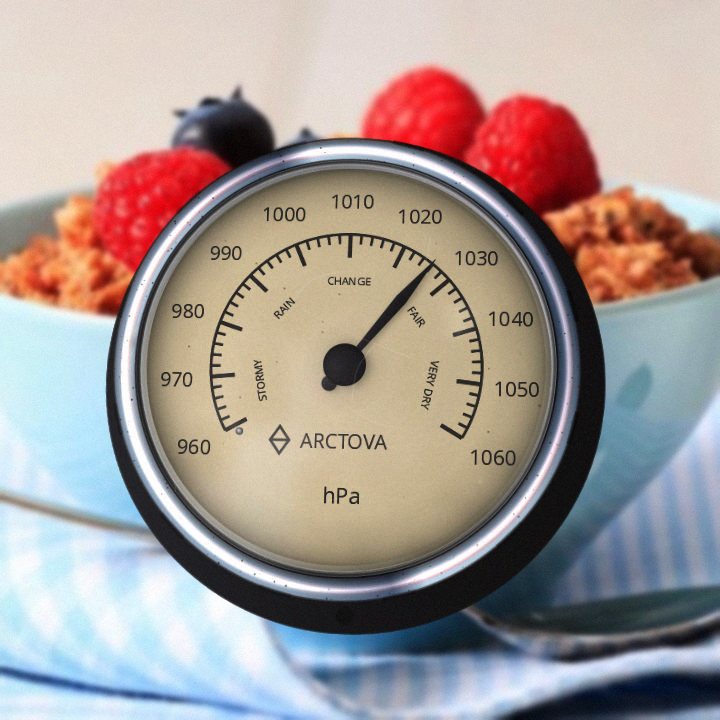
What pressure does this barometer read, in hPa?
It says 1026 hPa
